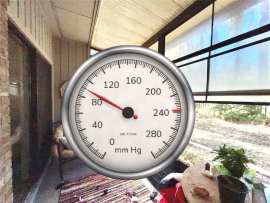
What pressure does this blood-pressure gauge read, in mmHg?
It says 90 mmHg
